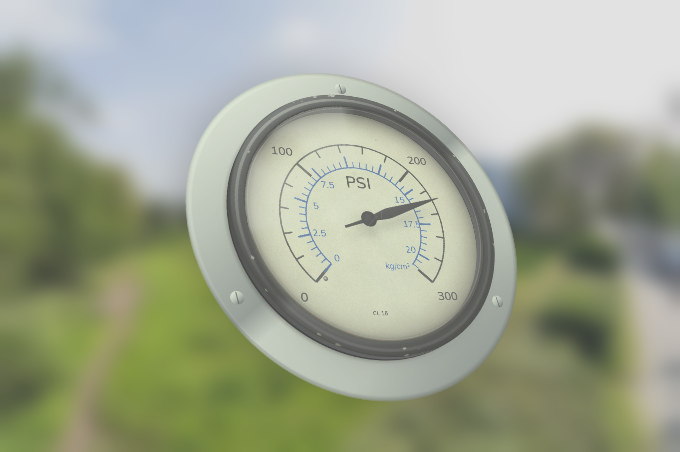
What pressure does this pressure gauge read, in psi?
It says 230 psi
